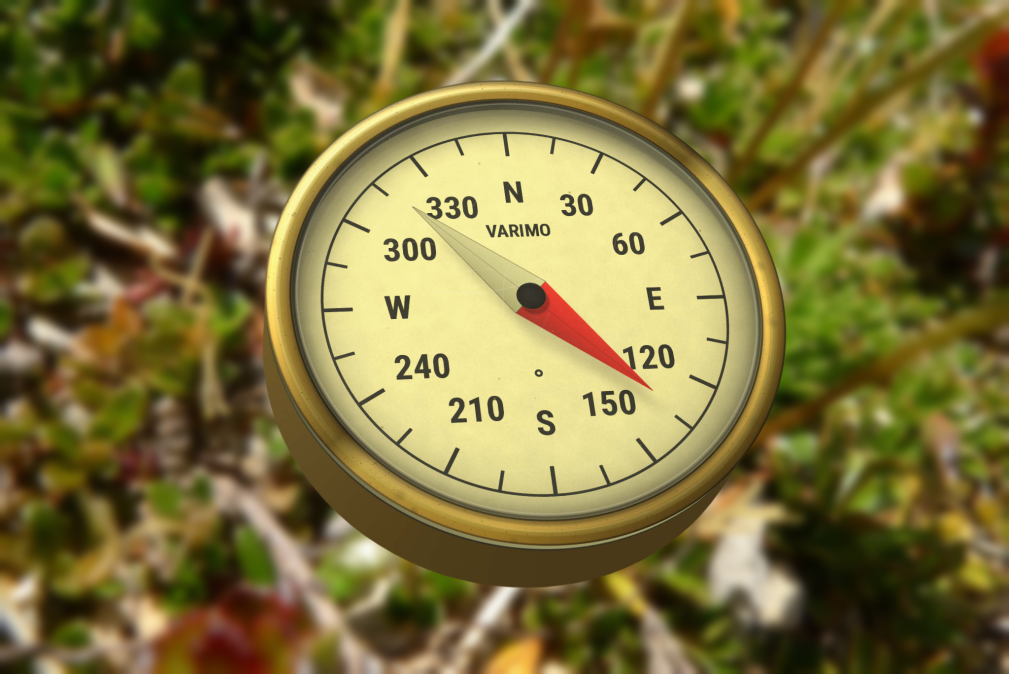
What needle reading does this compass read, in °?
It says 135 °
